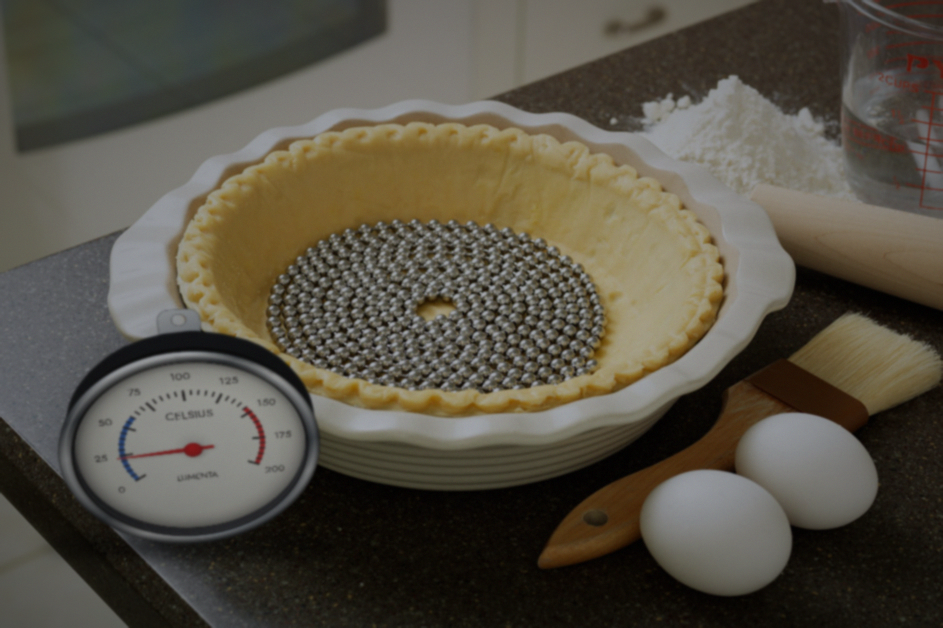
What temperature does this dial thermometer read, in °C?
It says 25 °C
